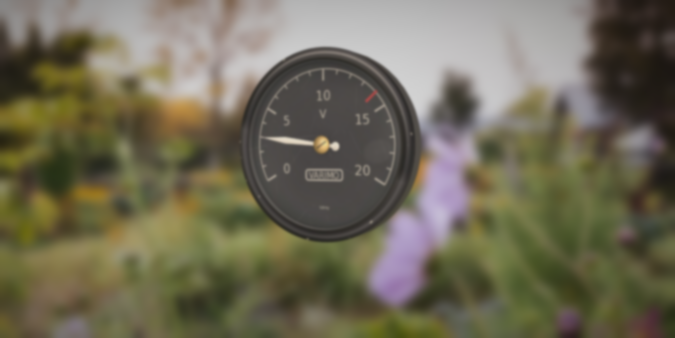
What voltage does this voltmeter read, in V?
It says 3 V
